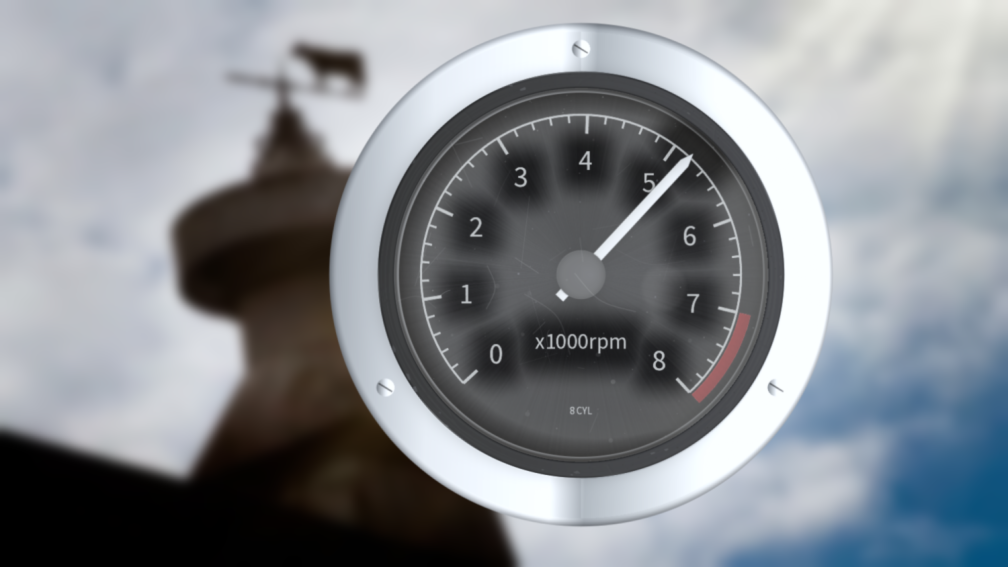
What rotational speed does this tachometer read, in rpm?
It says 5200 rpm
